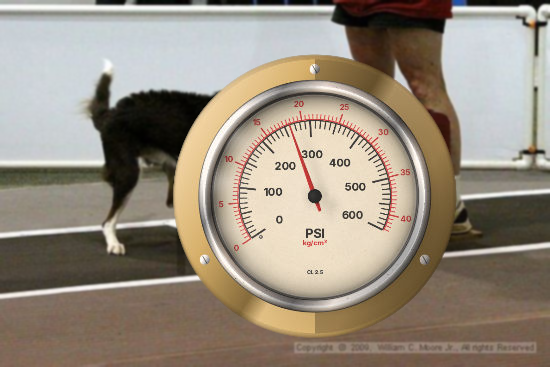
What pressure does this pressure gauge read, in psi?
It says 260 psi
